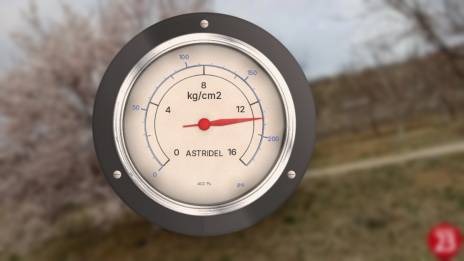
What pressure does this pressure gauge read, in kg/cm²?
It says 13 kg/cm²
